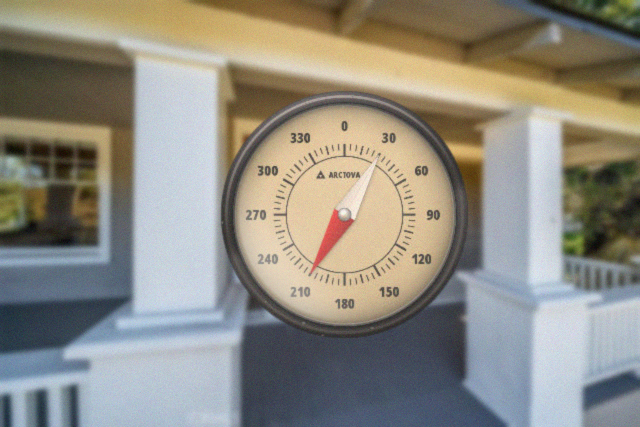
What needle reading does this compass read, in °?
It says 210 °
